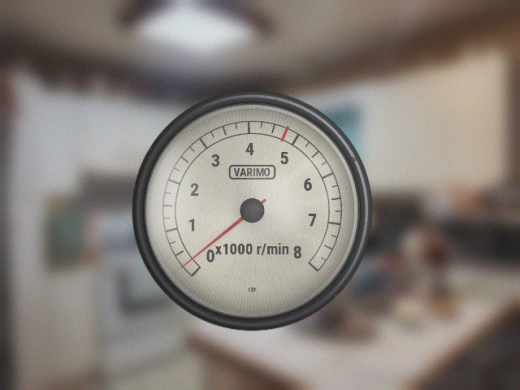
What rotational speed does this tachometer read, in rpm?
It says 250 rpm
